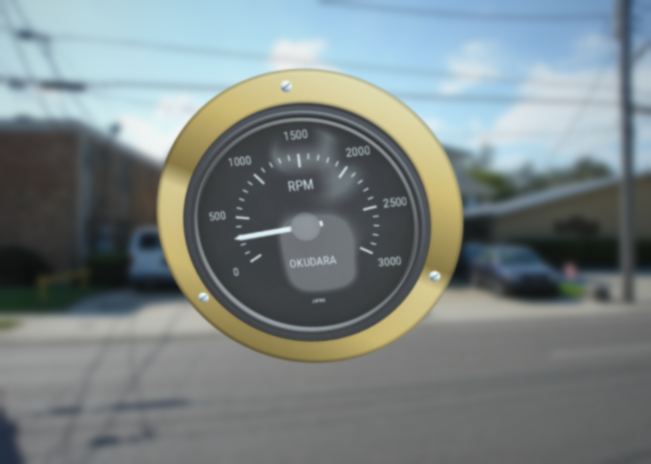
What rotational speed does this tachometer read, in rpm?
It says 300 rpm
